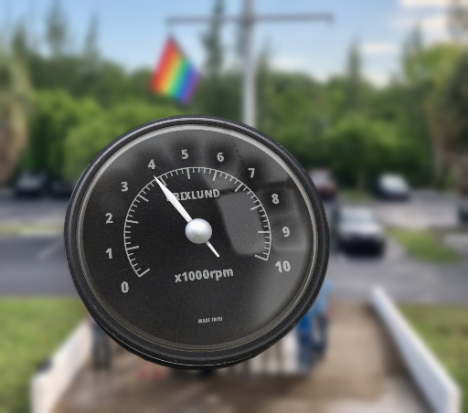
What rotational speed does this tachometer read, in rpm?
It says 3800 rpm
